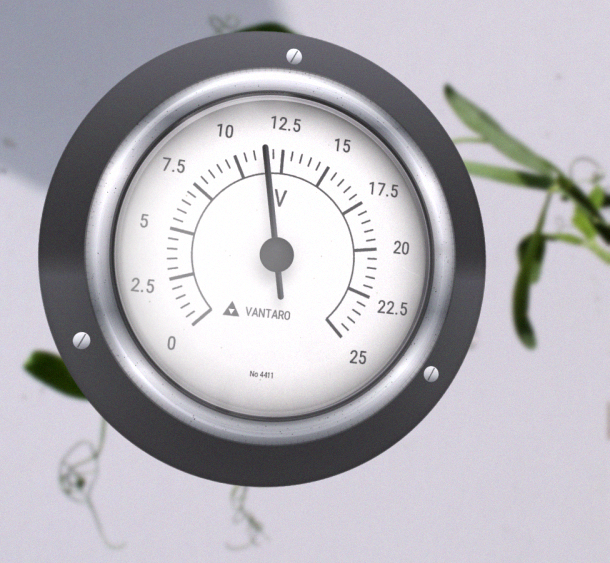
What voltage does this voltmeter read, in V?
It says 11.5 V
